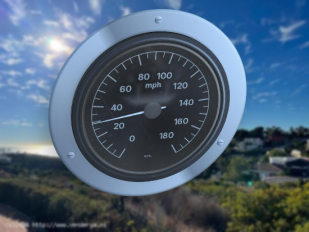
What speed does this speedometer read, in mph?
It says 30 mph
